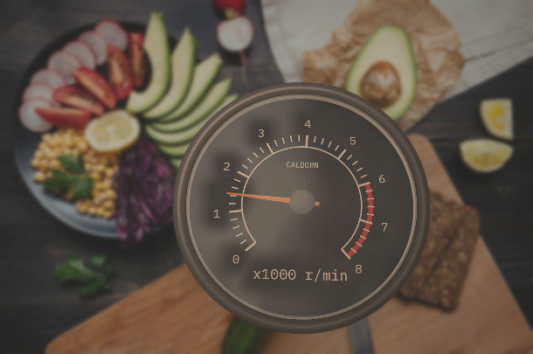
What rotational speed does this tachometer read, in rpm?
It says 1400 rpm
